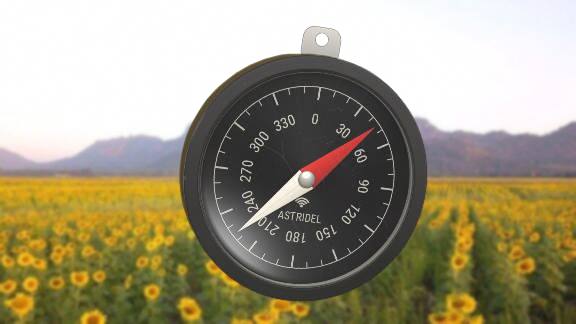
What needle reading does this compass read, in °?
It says 45 °
